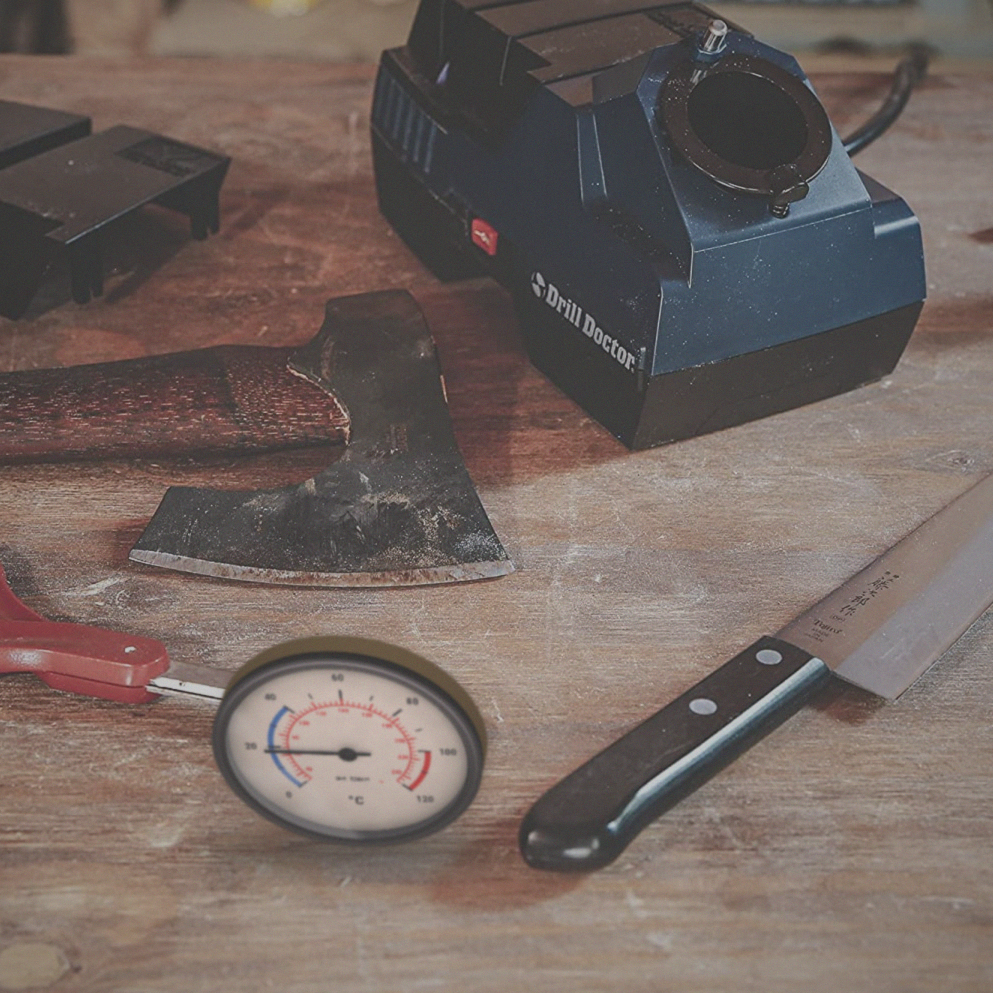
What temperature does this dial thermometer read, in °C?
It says 20 °C
